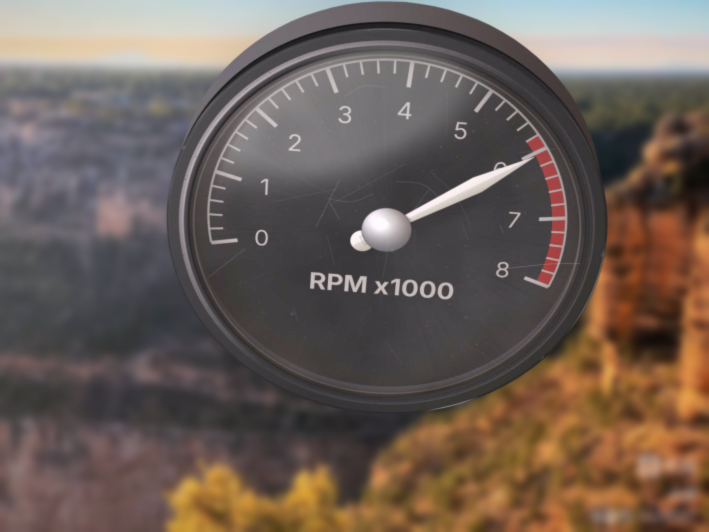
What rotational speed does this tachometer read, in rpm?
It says 6000 rpm
